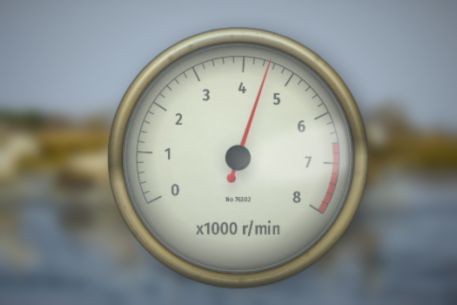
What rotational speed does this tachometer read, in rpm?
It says 4500 rpm
